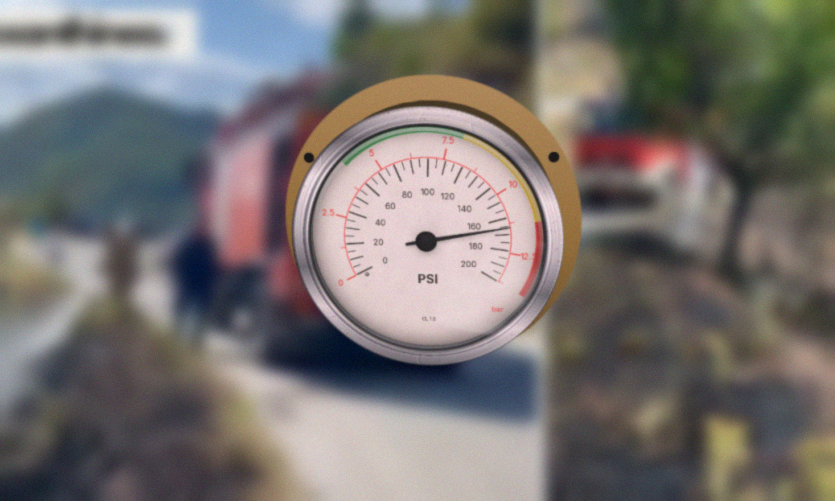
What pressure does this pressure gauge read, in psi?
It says 165 psi
